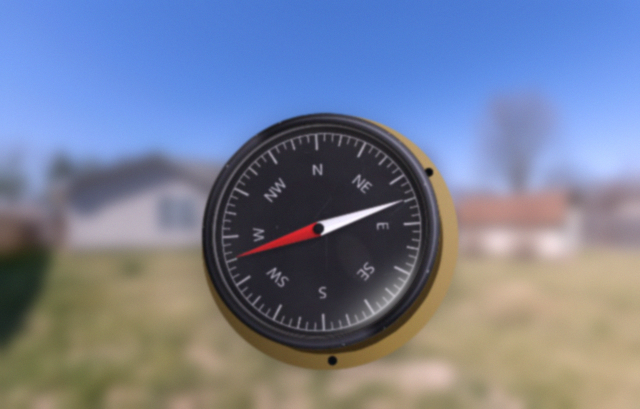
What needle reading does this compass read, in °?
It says 255 °
